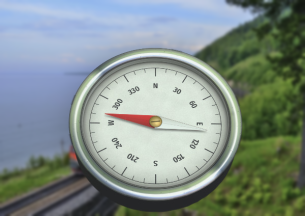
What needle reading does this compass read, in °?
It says 280 °
